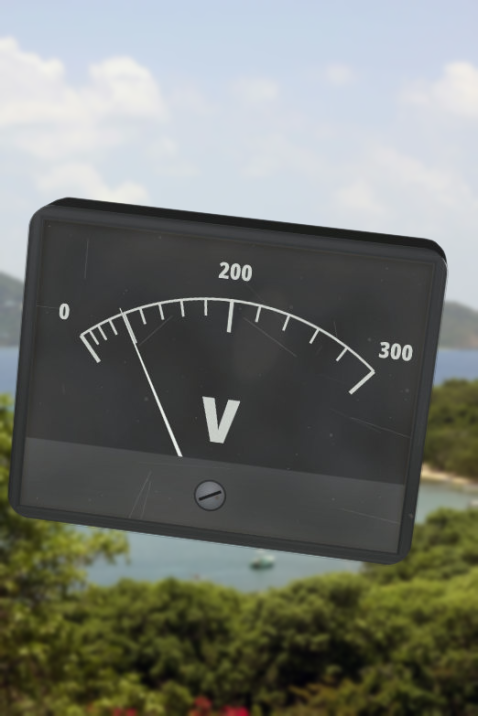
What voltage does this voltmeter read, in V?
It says 100 V
